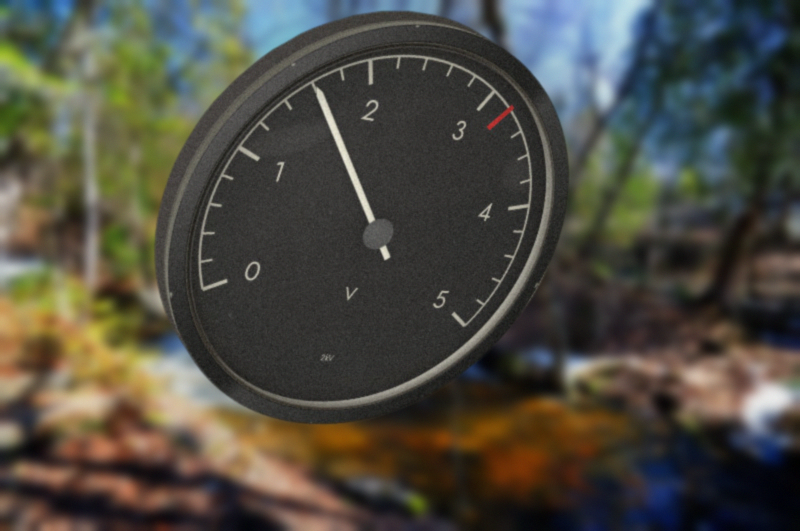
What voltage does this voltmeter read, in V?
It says 1.6 V
